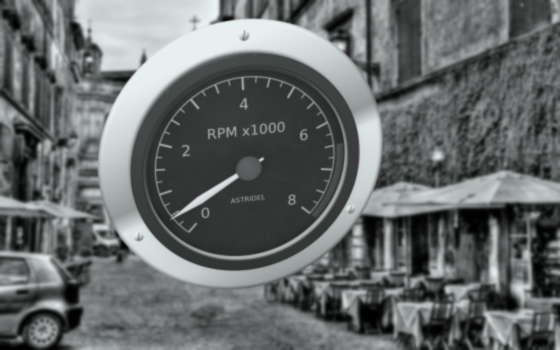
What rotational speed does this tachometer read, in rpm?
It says 500 rpm
